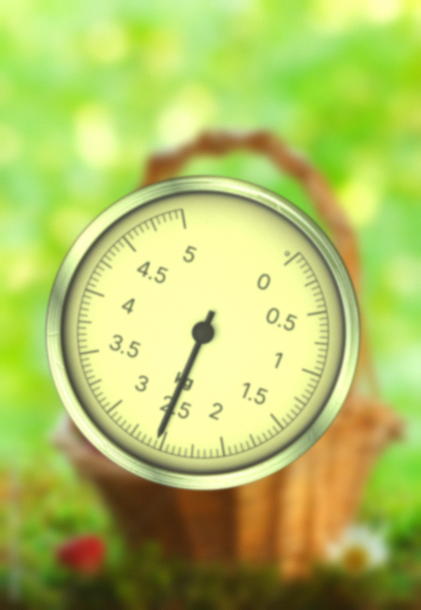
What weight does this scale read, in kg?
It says 2.55 kg
